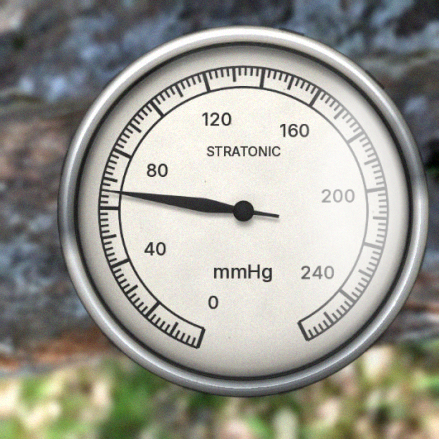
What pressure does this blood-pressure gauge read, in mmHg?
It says 66 mmHg
